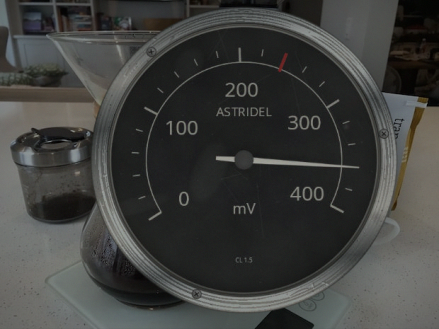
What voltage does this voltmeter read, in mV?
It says 360 mV
